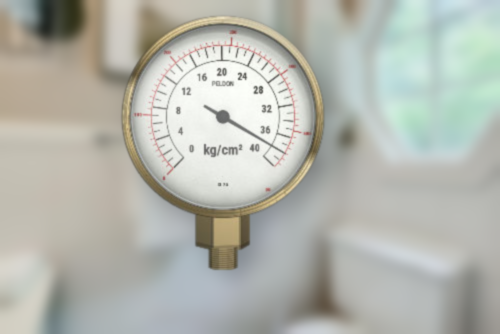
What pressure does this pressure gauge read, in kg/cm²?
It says 38 kg/cm²
